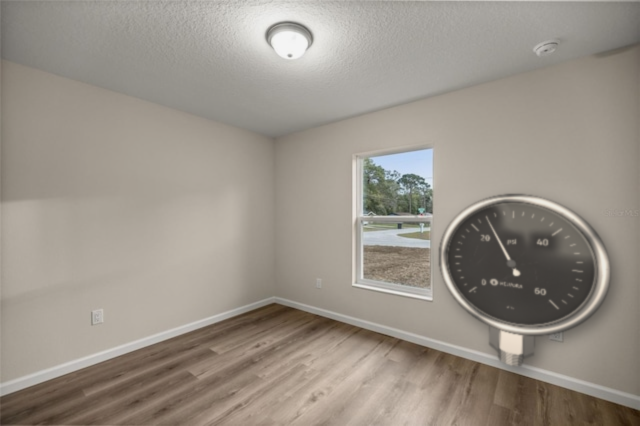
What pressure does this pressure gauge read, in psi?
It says 24 psi
